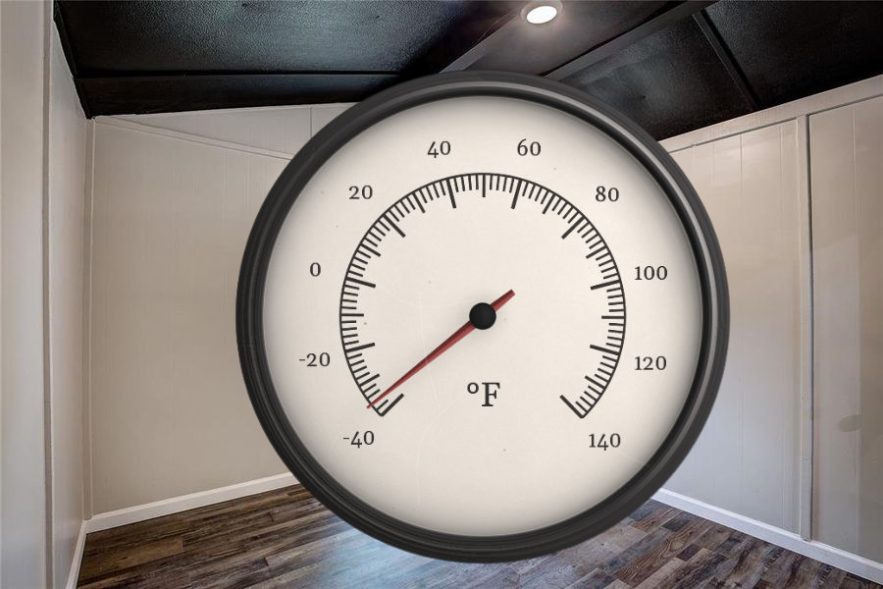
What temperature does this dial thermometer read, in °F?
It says -36 °F
